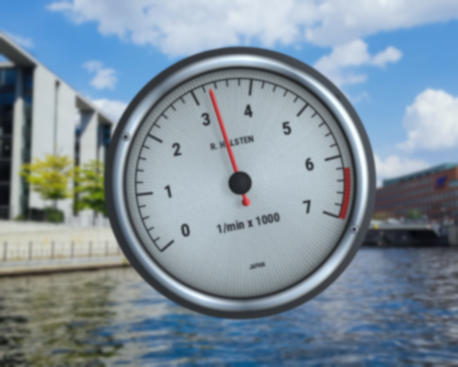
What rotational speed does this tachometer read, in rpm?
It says 3300 rpm
